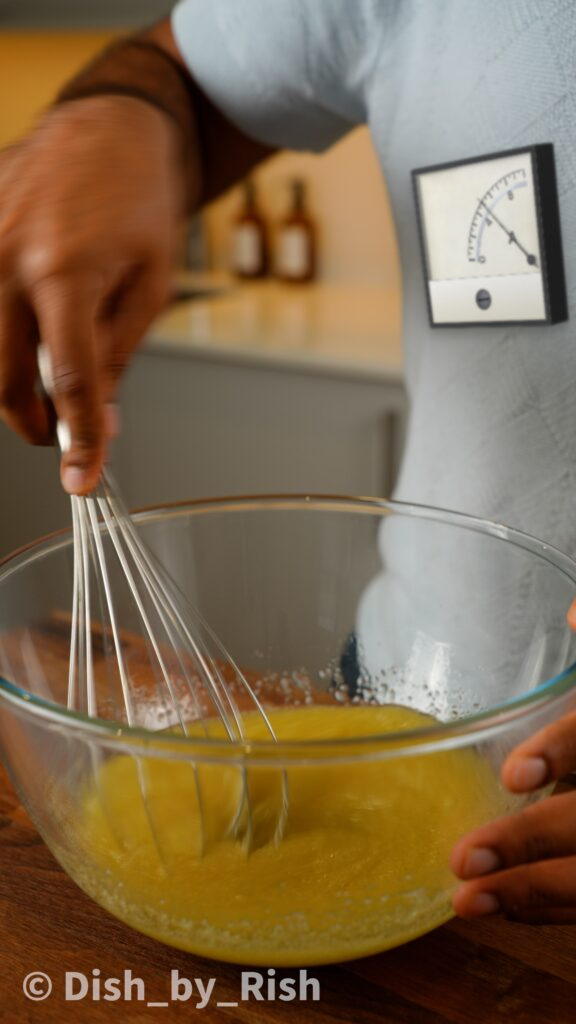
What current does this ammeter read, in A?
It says 5 A
